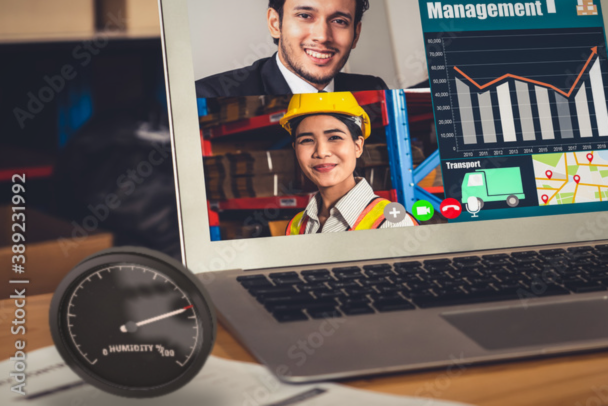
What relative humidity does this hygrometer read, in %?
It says 76 %
